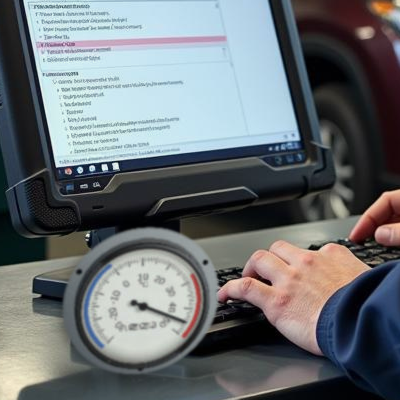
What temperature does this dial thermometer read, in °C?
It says 45 °C
